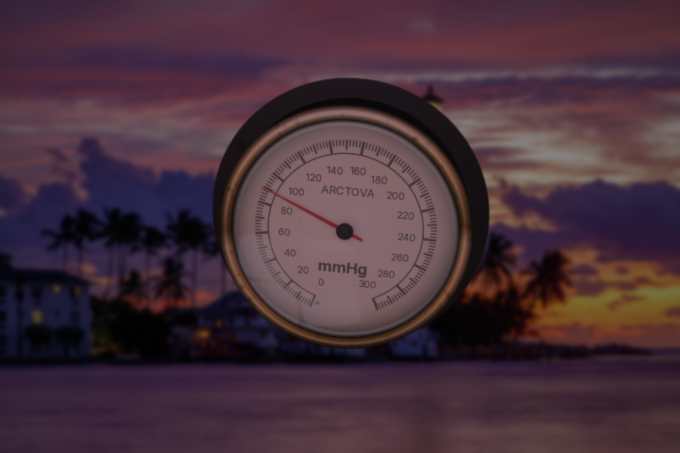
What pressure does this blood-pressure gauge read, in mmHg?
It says 90 mmHg
